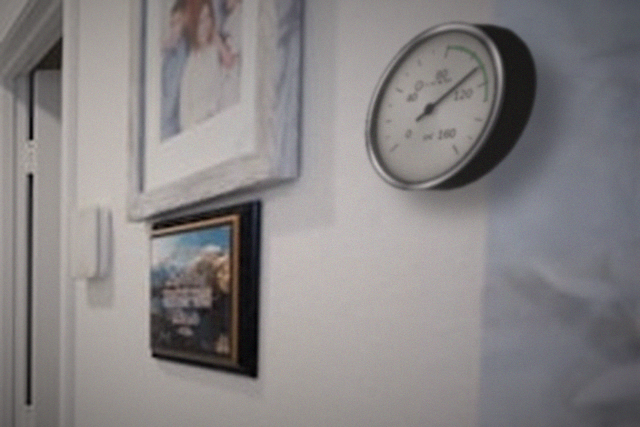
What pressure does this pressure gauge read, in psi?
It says 110 psi
